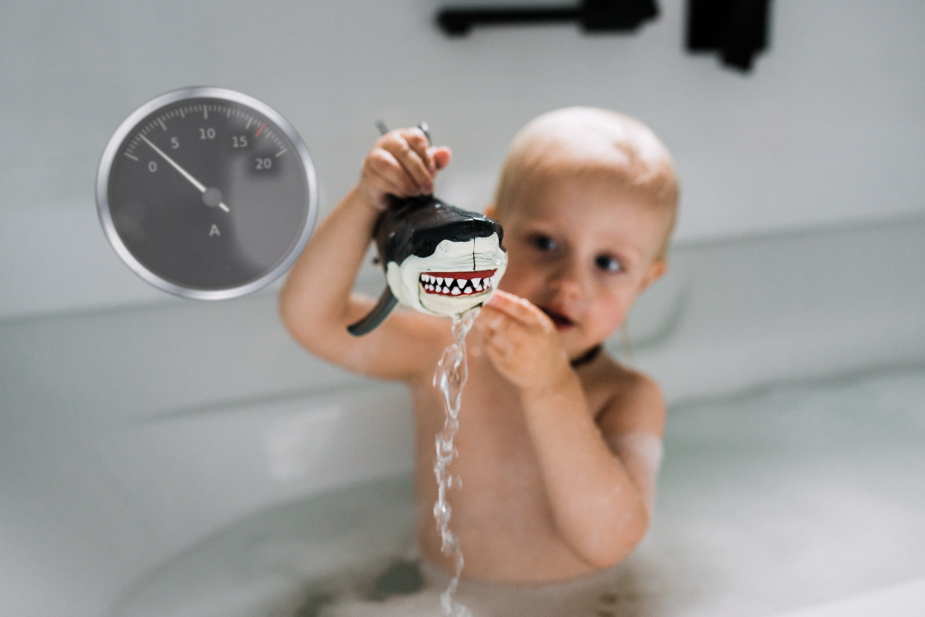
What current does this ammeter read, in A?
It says 2.5 A
